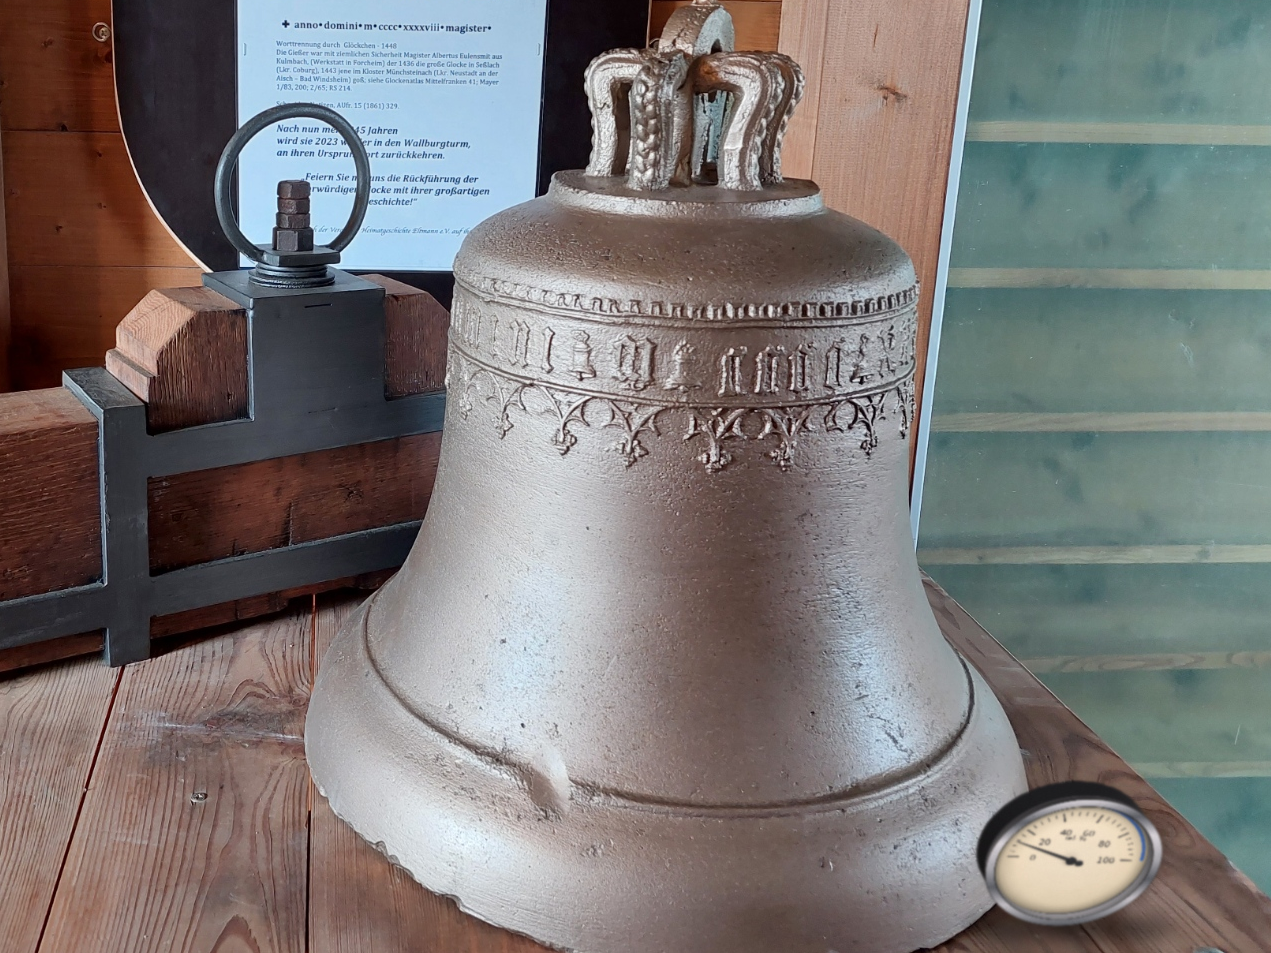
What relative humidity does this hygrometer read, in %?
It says 12 %
